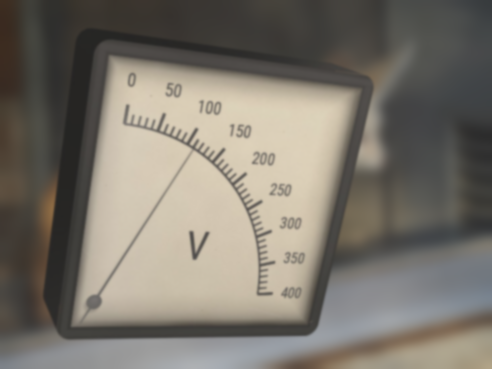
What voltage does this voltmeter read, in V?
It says 110 V
